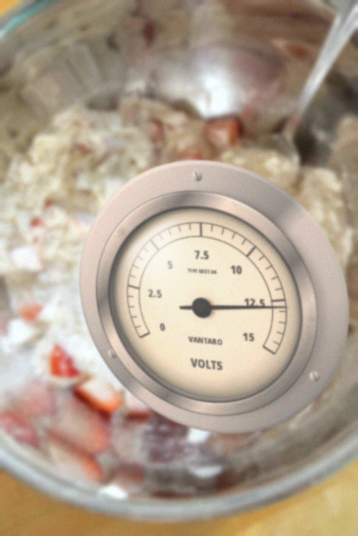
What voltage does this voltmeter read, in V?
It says 12.75 V
